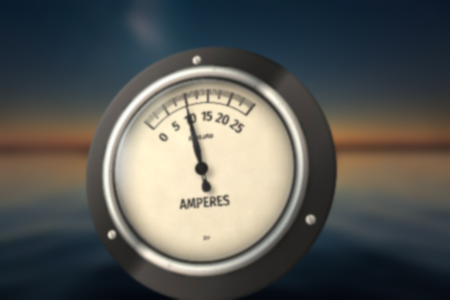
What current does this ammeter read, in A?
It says 10 A
